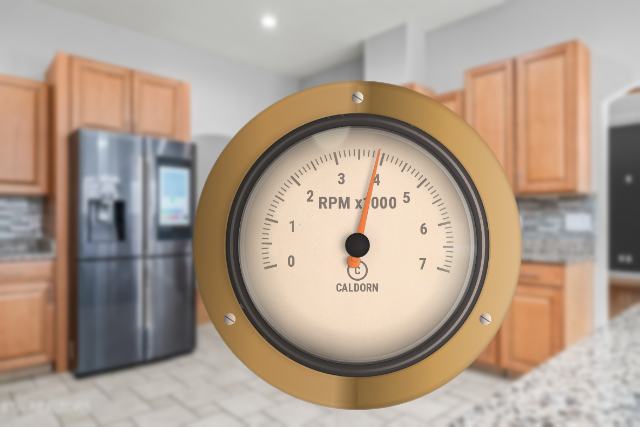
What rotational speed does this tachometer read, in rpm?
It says 3900 rpm
